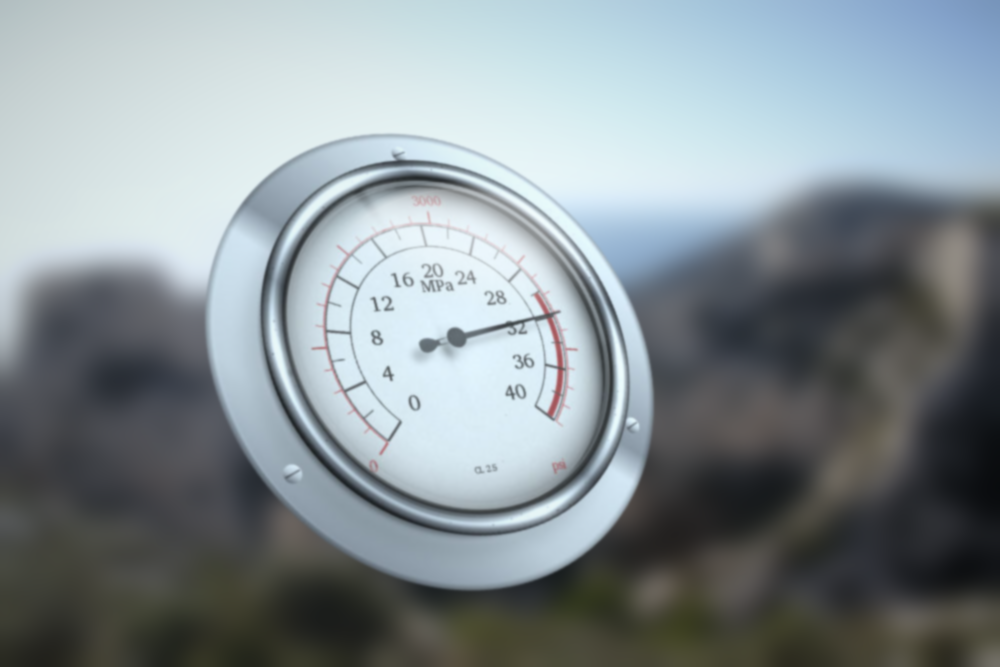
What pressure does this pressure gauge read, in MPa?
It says 32 MPa
